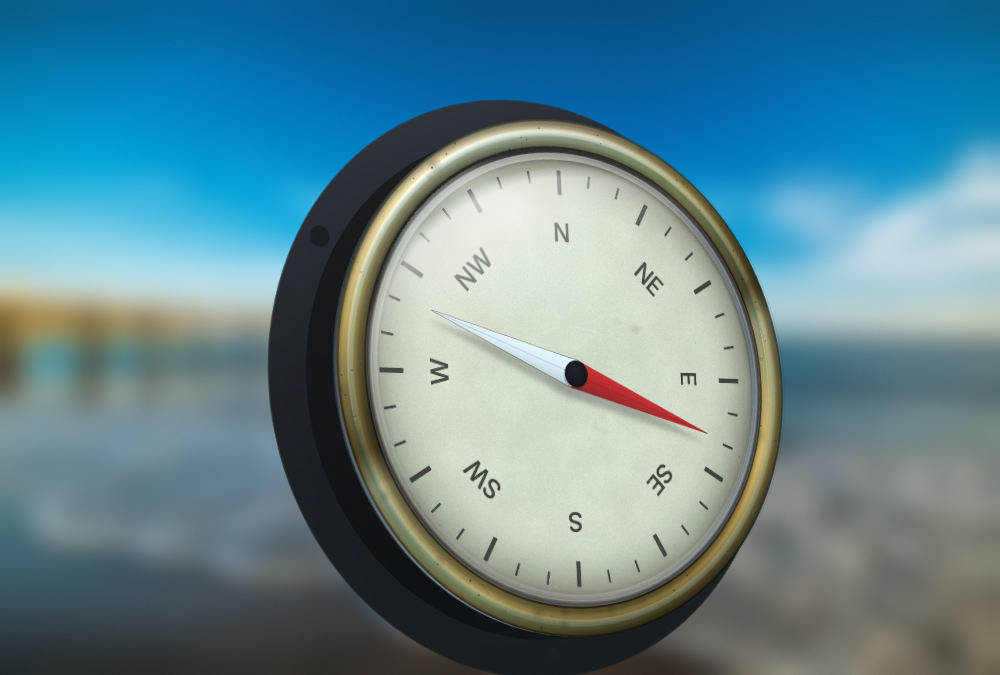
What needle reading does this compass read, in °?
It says 110 °
